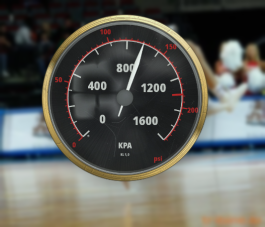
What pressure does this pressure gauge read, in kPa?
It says 900 kPa
